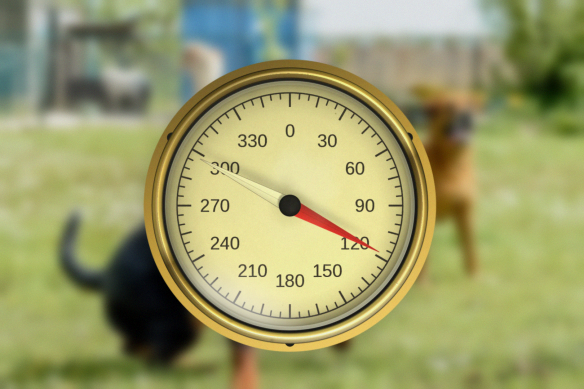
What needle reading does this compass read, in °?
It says 117.5 °
